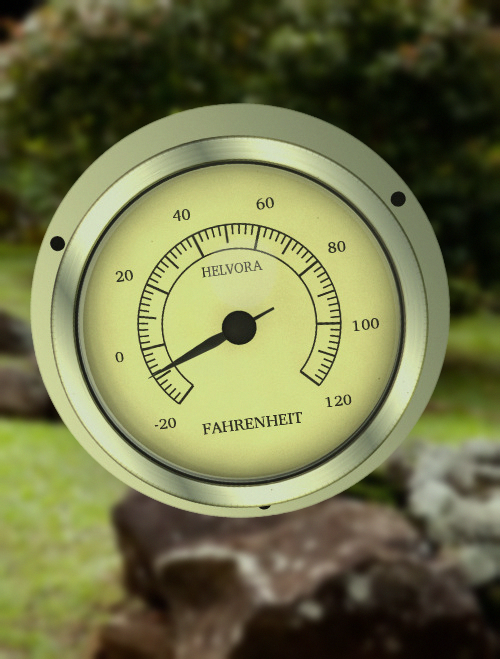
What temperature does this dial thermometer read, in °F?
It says -8 °F
